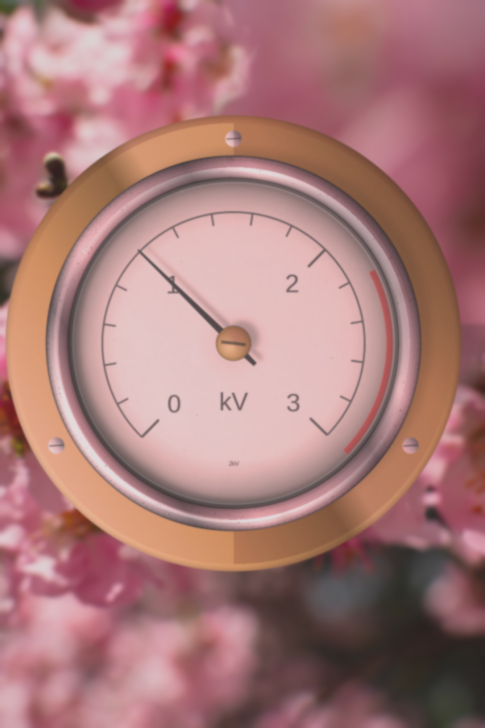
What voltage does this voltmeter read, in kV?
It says 1 kV
